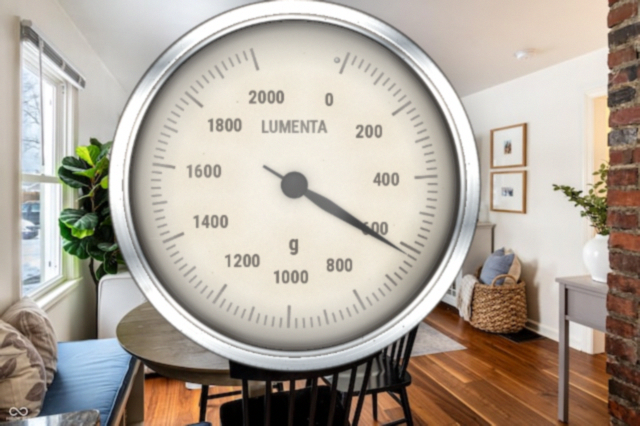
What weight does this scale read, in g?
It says 620 g
